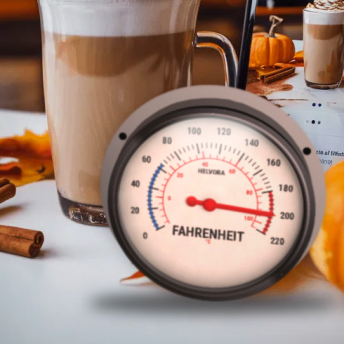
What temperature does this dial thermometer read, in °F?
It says 200 °F
